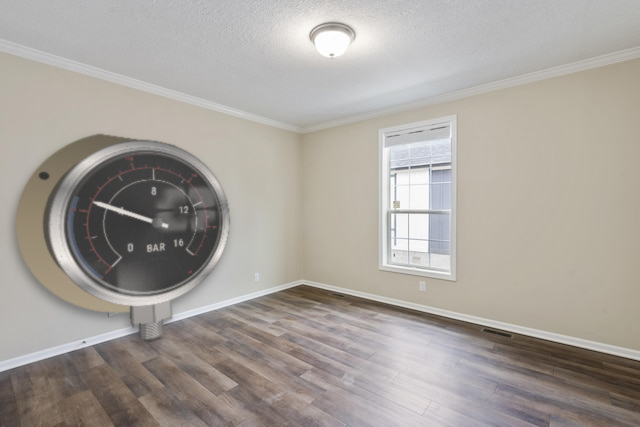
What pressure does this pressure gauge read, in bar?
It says 4 bar
